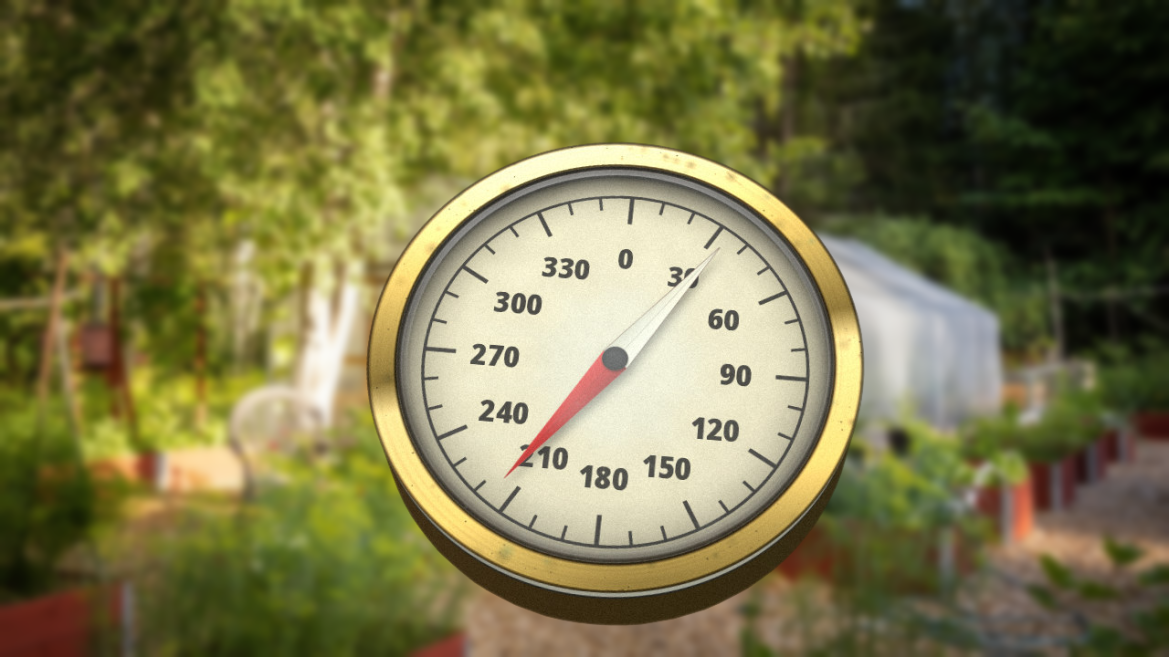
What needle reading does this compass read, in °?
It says 215 °
